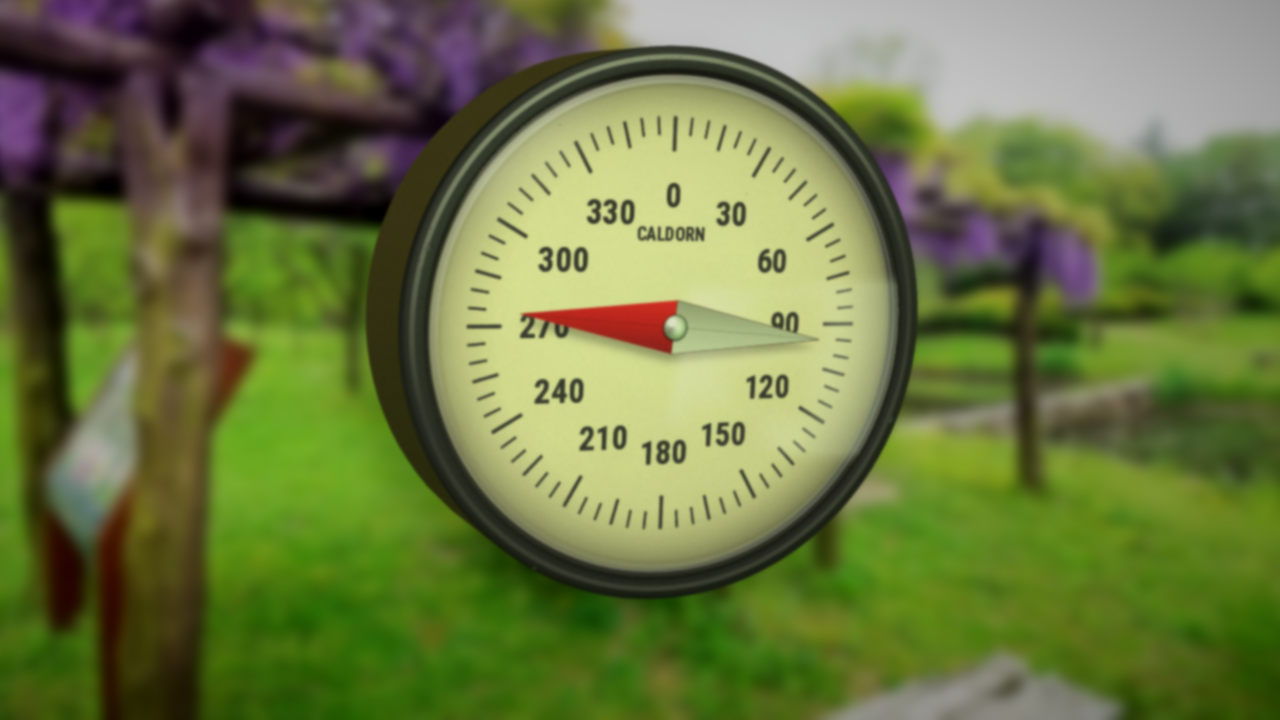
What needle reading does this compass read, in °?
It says 275 °
